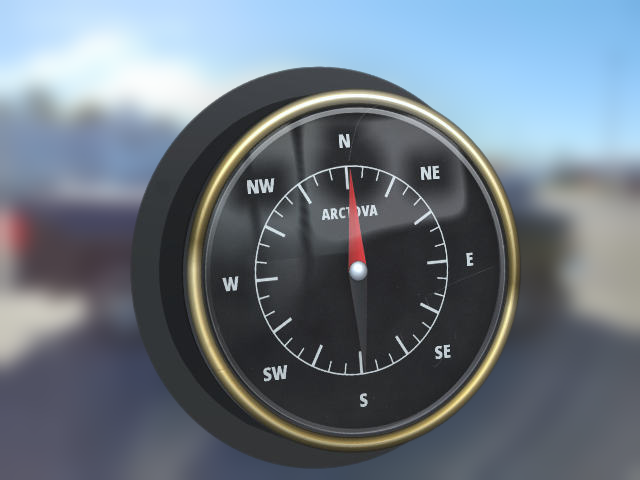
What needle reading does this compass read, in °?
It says 0 °
